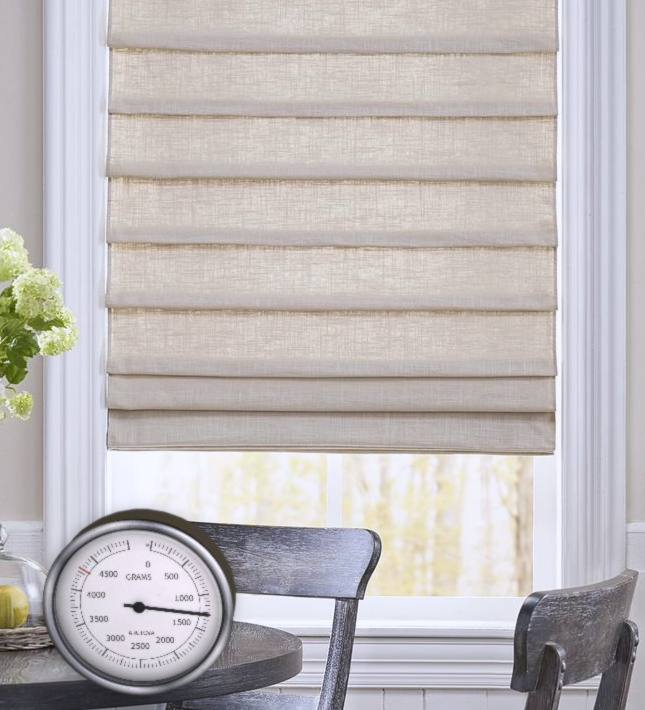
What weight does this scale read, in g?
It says 1250 g
